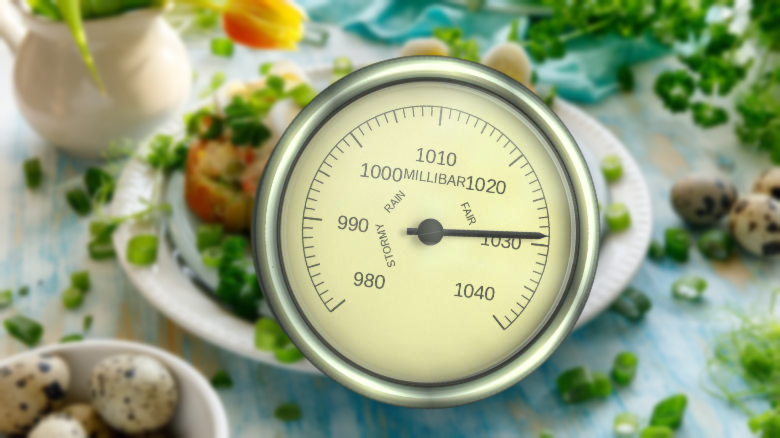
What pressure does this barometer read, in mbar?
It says 1029 mbar
